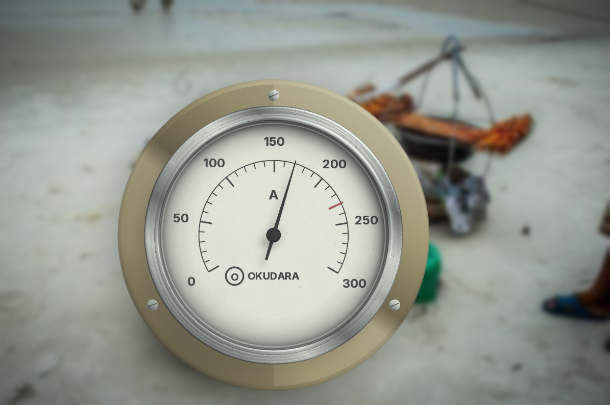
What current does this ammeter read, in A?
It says 170 A
